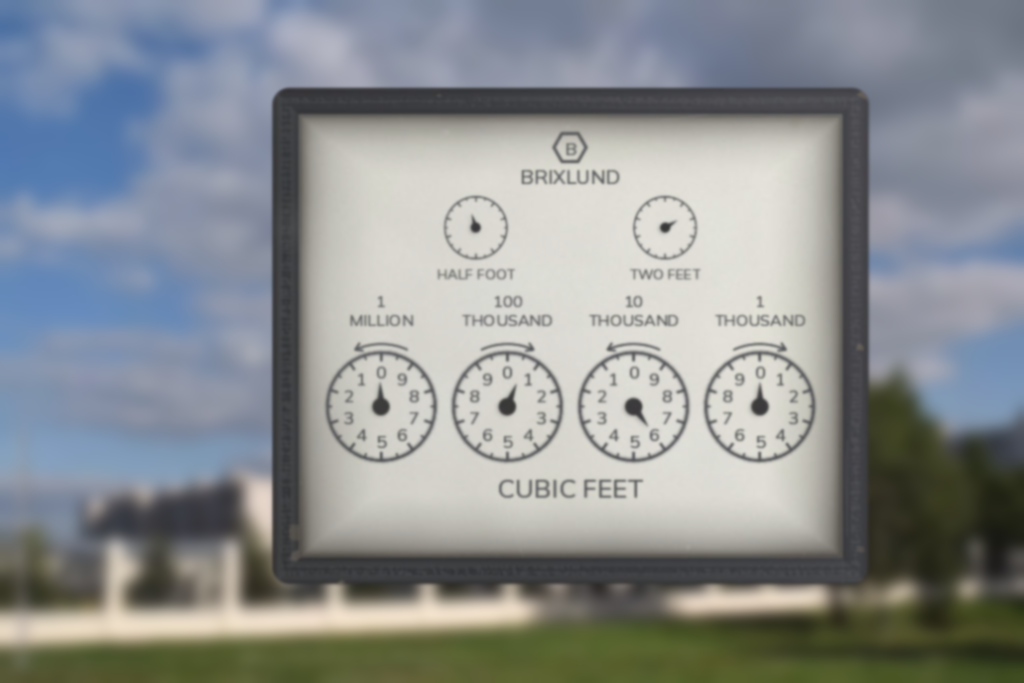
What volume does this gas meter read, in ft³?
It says 6000 ft³
